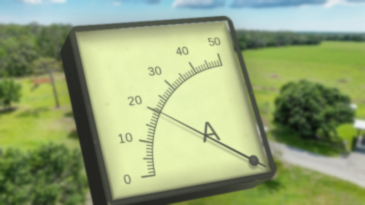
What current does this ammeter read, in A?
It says 20 A
